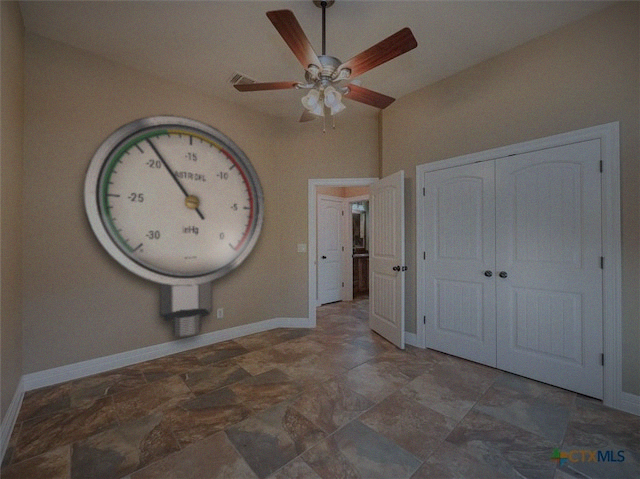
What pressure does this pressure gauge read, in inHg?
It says -19 inHg
